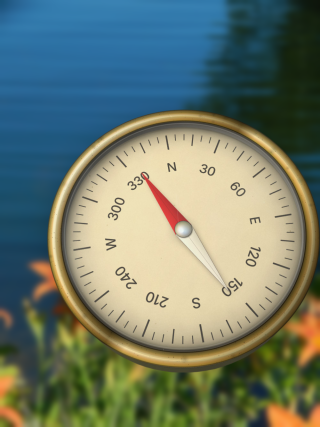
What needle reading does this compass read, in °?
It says 335 °
